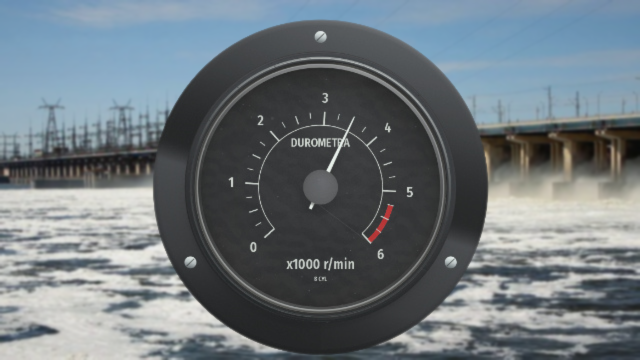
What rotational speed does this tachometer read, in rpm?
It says 3500 rpm
